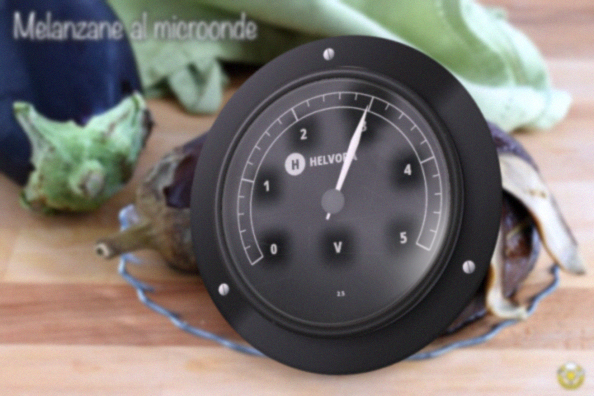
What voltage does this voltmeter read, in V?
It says 3 V
